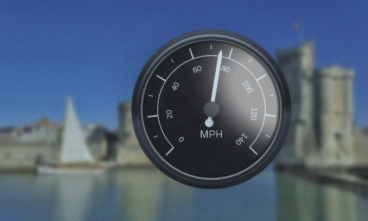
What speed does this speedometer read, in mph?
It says 75 mph
